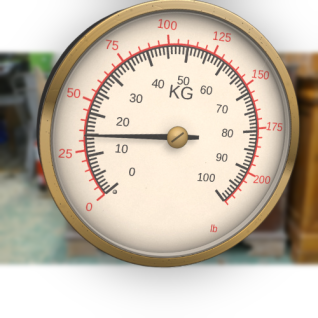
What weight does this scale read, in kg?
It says 15 kg
